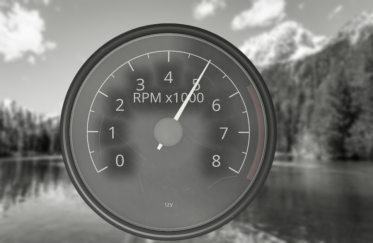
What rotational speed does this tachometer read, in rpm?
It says 5000 rpm
